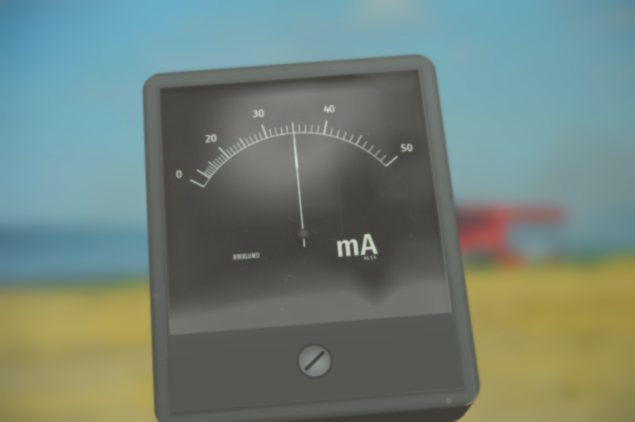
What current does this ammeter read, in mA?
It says 35 mA
